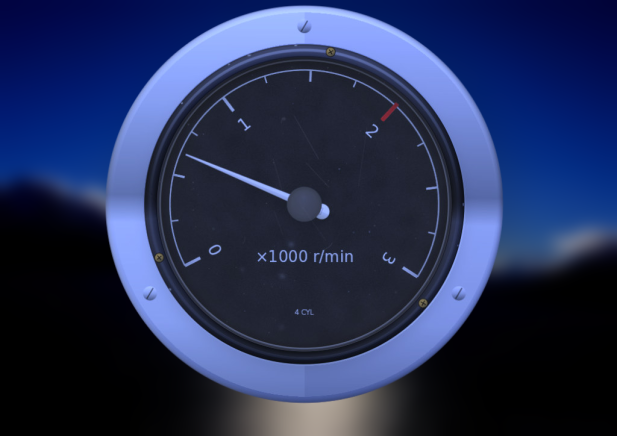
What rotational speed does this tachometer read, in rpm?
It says 625 rpm
